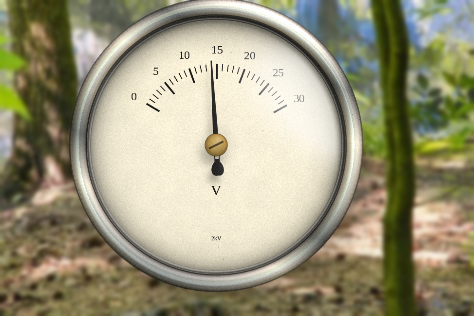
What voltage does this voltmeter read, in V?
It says 14 V
